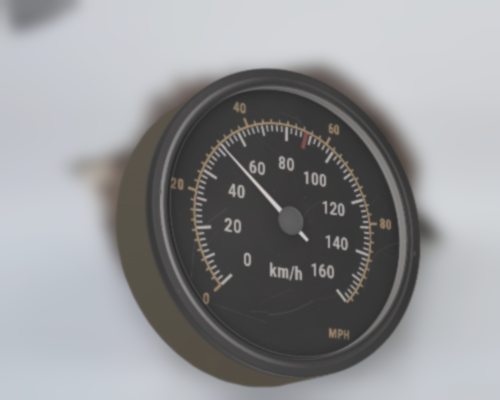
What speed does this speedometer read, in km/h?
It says 50 km/h
